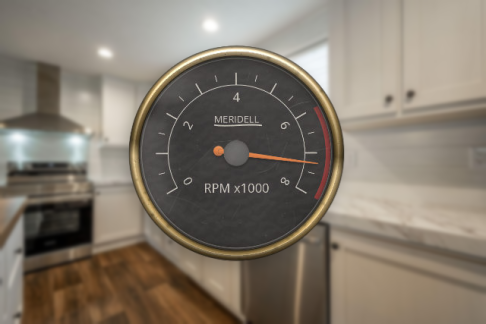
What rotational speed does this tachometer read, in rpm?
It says 7250 rpm
